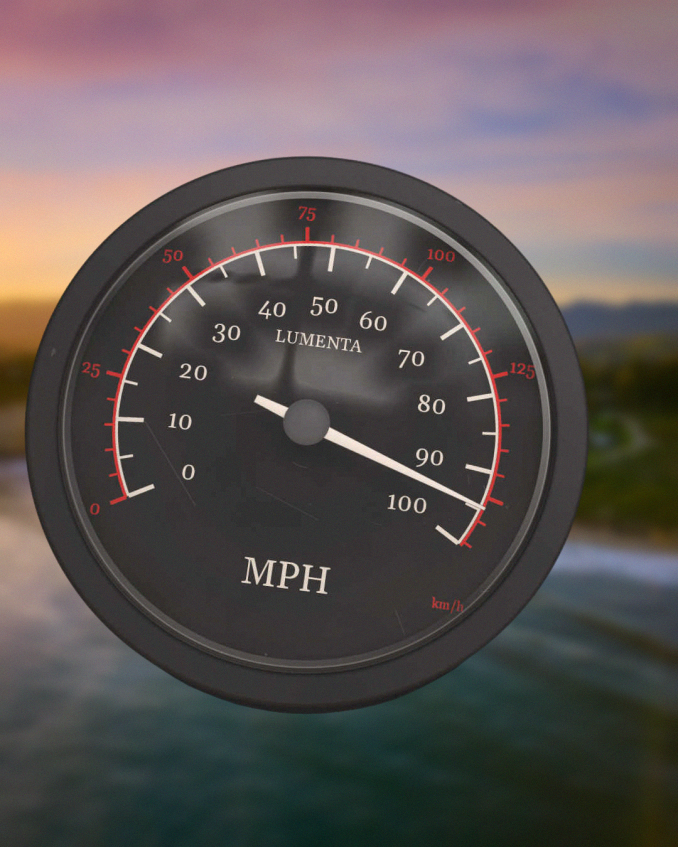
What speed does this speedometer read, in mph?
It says 95 mph
